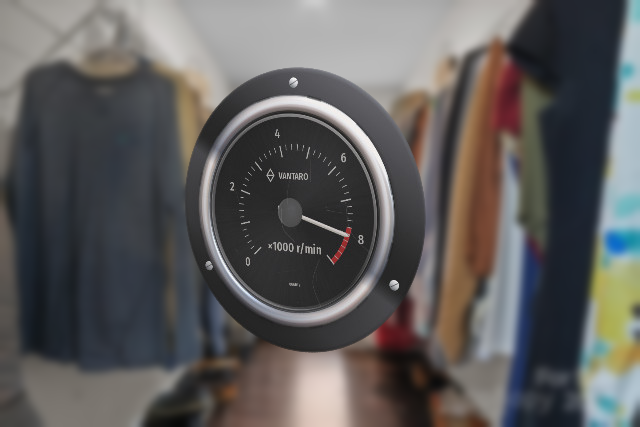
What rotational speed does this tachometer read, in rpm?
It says 8000 rpm
